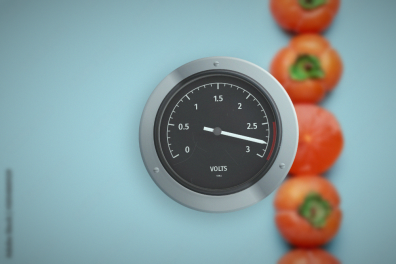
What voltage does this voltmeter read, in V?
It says 2.8 V
